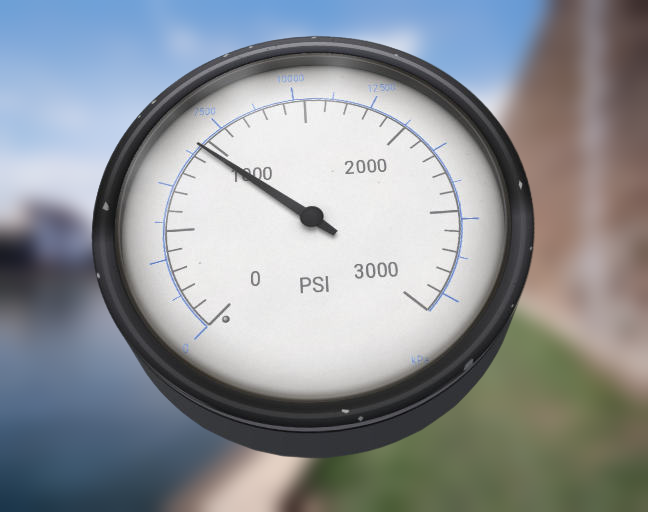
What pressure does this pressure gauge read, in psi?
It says 950 psi
